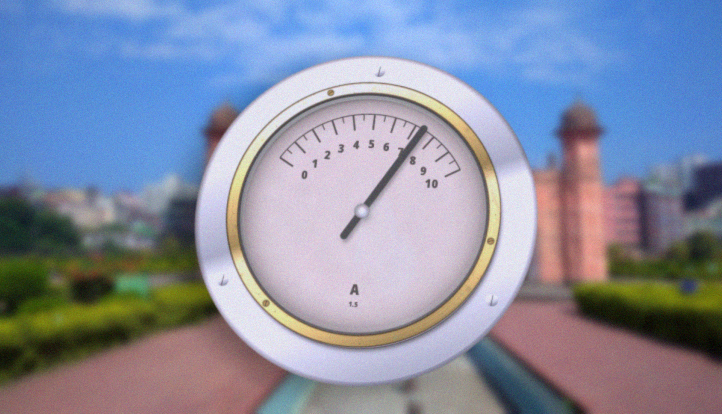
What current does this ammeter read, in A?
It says 7.5 A
